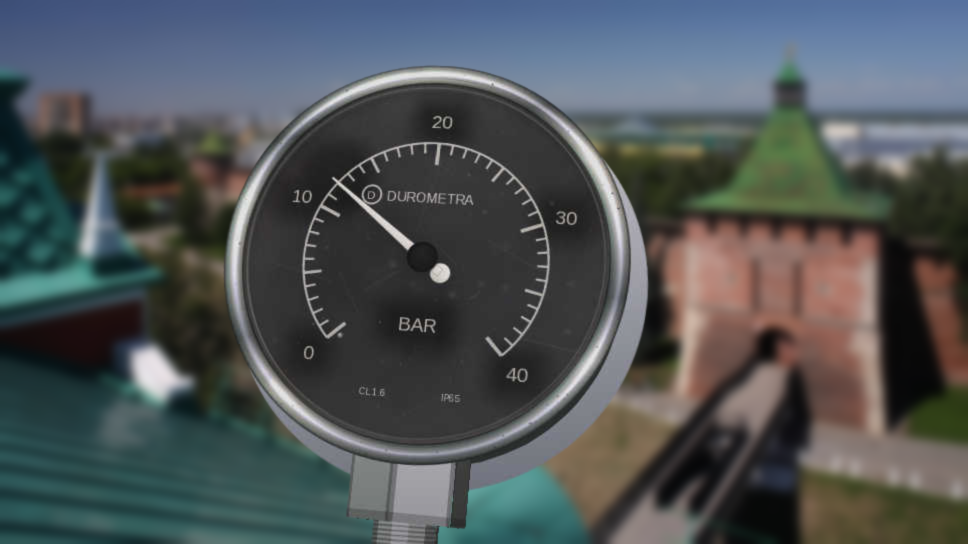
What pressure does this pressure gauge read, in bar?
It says 12 bar
